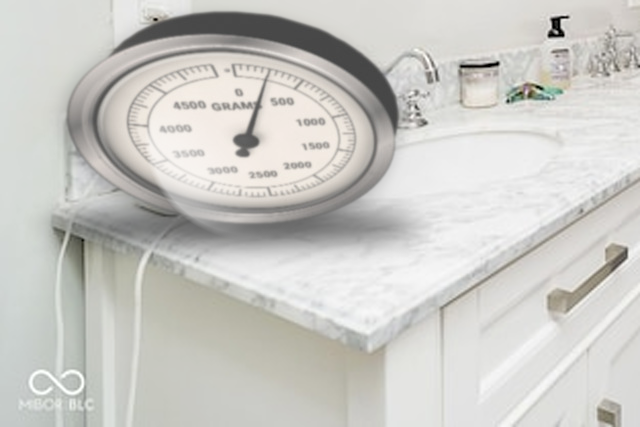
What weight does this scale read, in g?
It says 250 g
